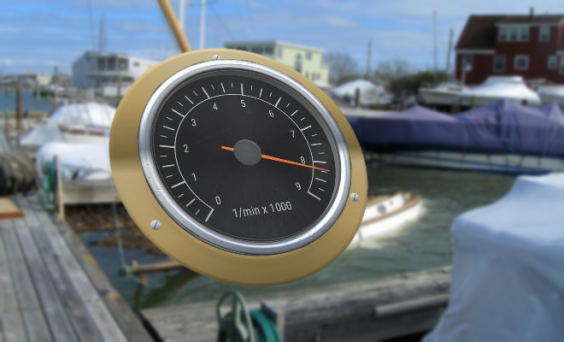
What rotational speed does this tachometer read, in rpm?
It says 8250 rpm
